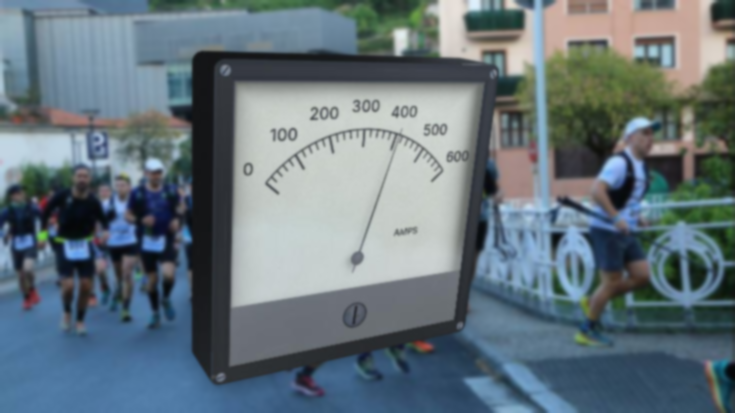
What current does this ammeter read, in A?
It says 400 A
